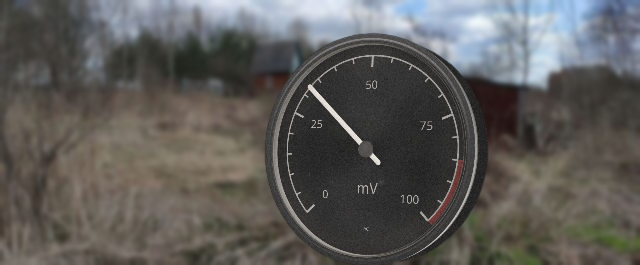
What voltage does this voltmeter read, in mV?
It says 32.5 mV
